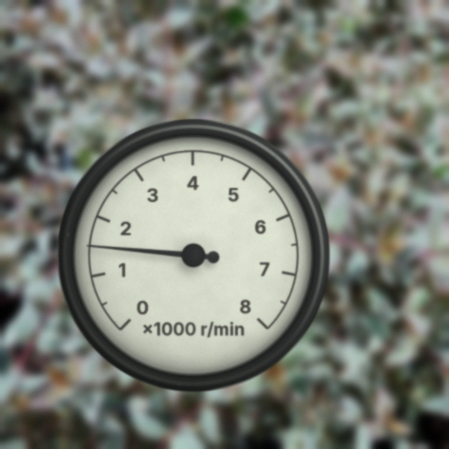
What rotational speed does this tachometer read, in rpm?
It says 1500 rpm
